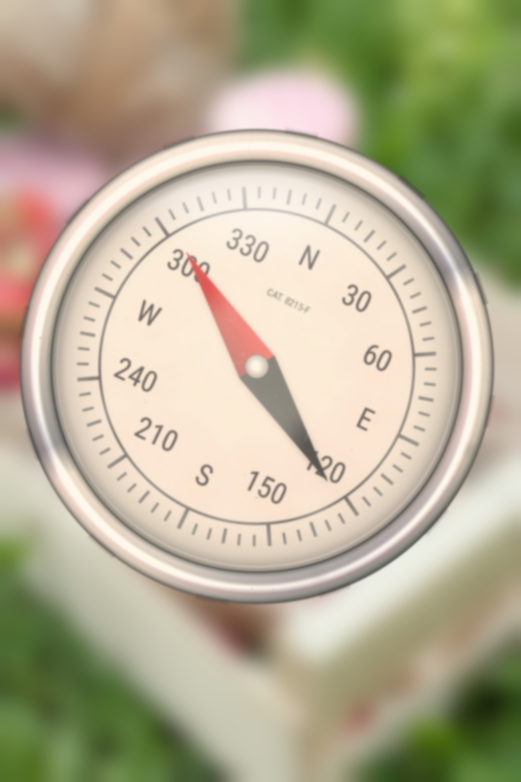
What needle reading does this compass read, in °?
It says 302.5 °
